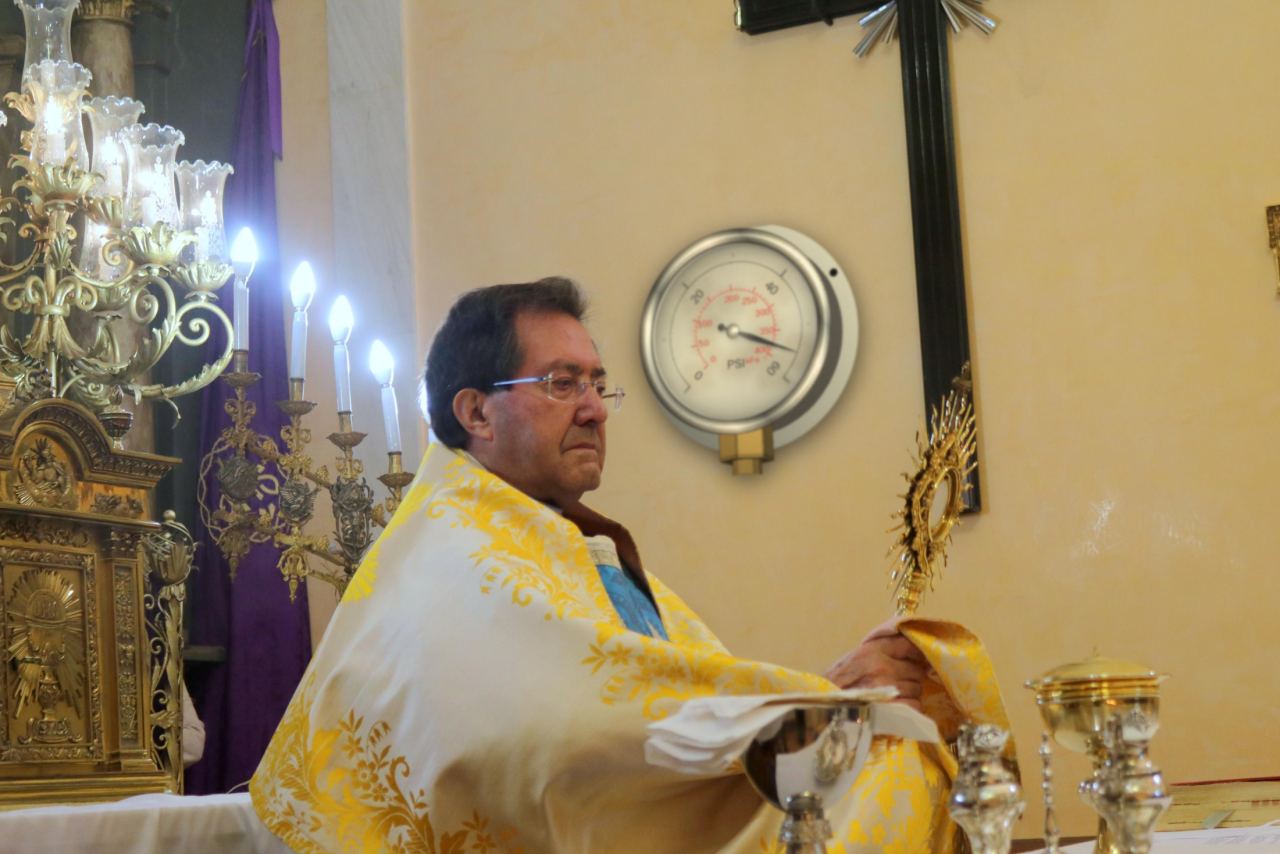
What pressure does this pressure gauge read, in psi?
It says 55 psi
